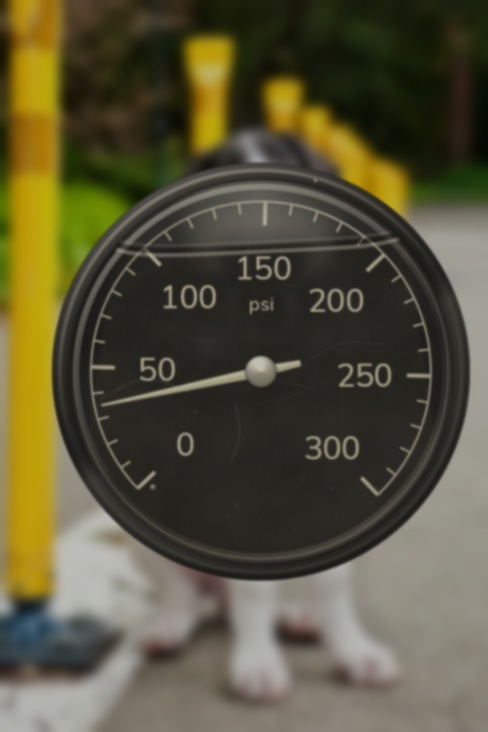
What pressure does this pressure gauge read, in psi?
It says 35 psi
